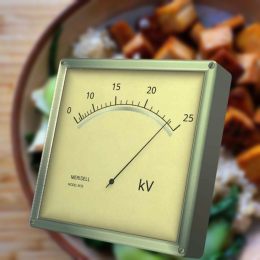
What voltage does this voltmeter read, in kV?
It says 24 kV
